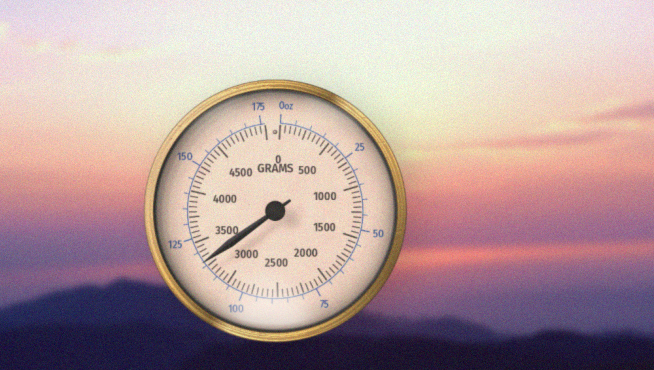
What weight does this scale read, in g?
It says 3300 g
